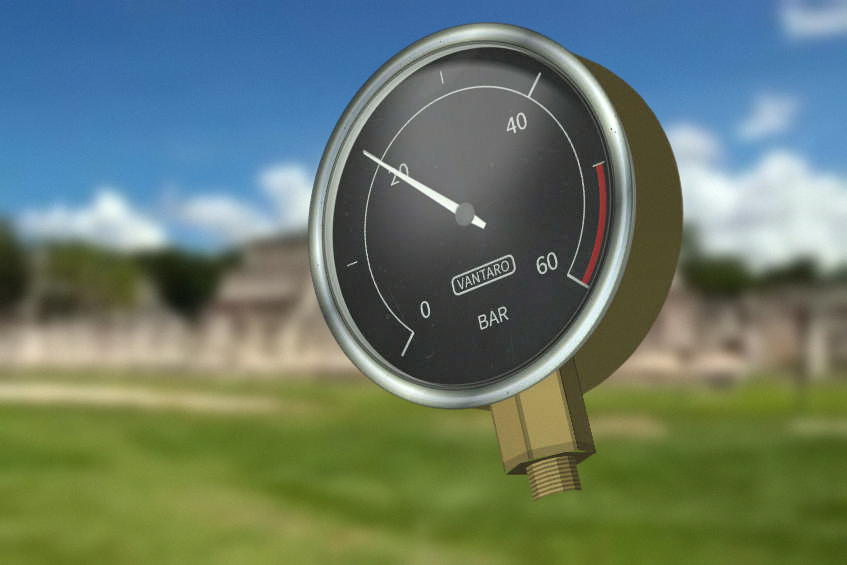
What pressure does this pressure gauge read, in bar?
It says 20 bar
